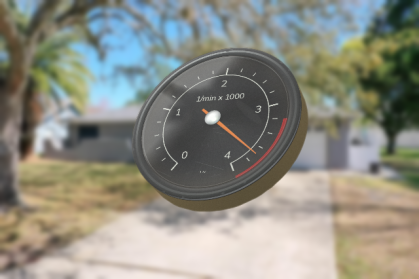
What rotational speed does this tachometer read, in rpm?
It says 3700 rpm
